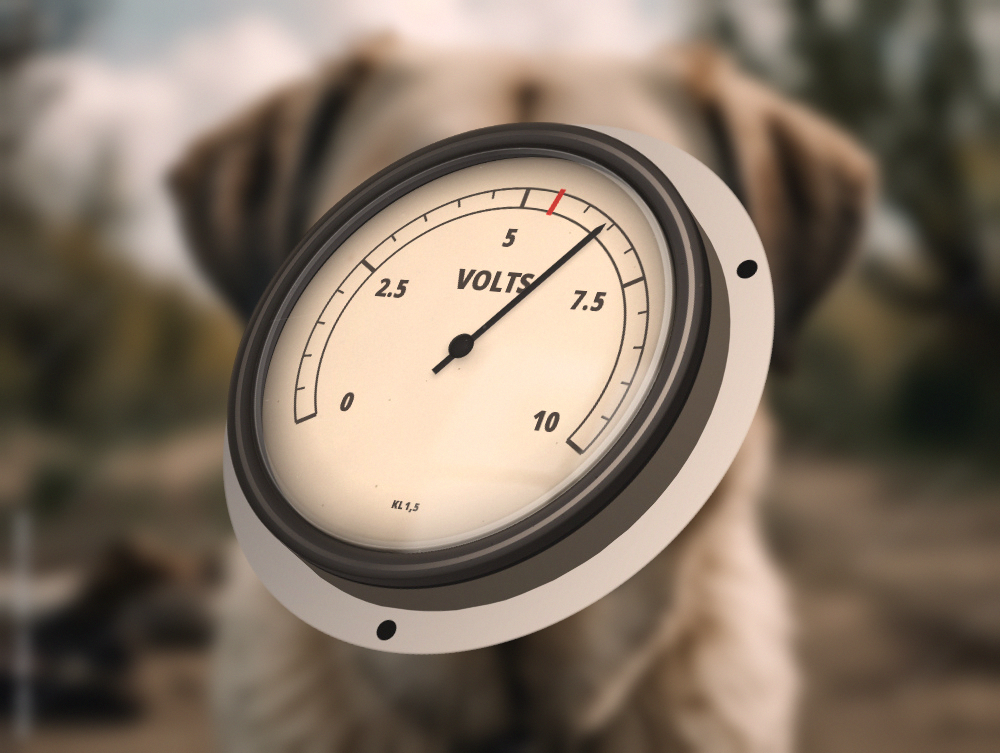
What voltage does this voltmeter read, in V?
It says 6.5 V
